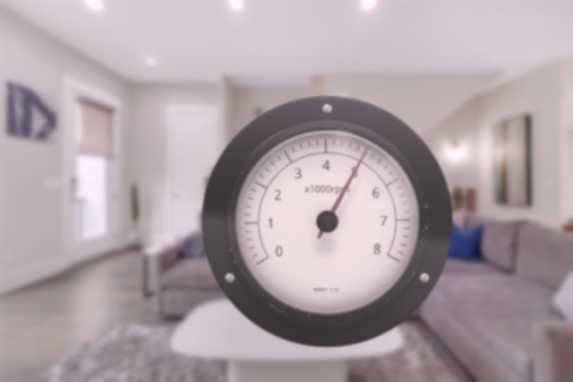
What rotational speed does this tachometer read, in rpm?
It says 5000 rpm
